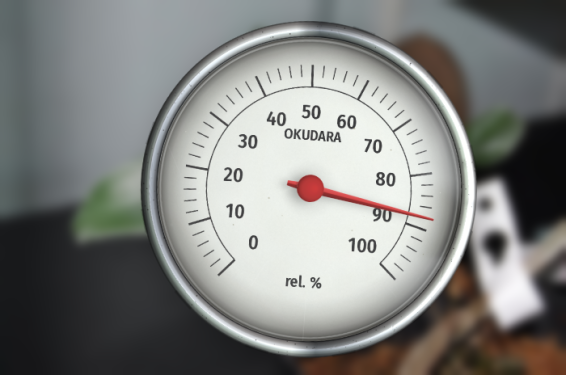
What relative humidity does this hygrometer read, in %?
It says 88 %
